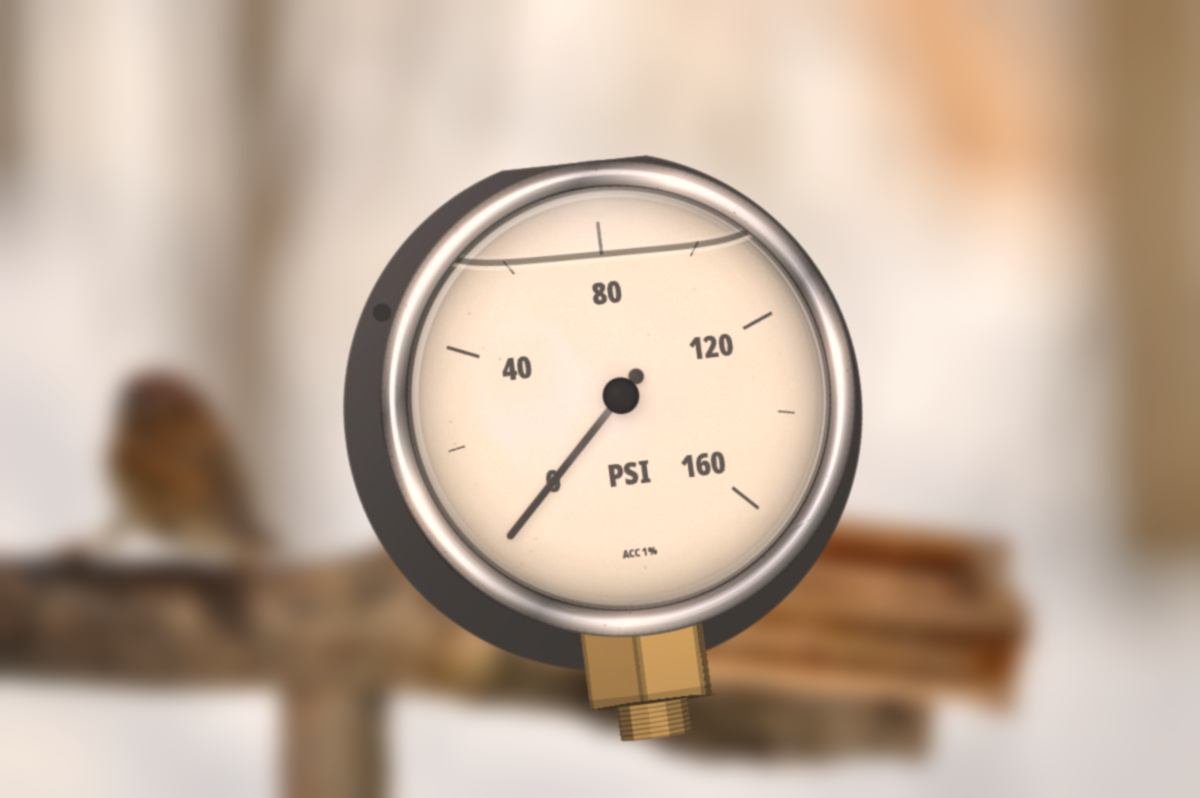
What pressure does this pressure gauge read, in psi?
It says 0 psi
